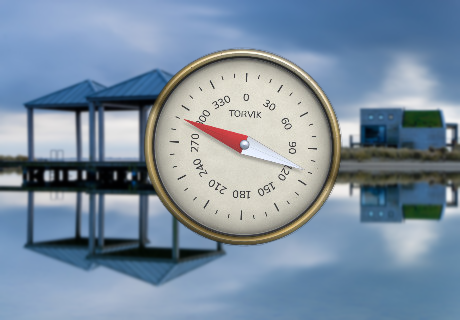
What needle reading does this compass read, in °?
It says 290 °
